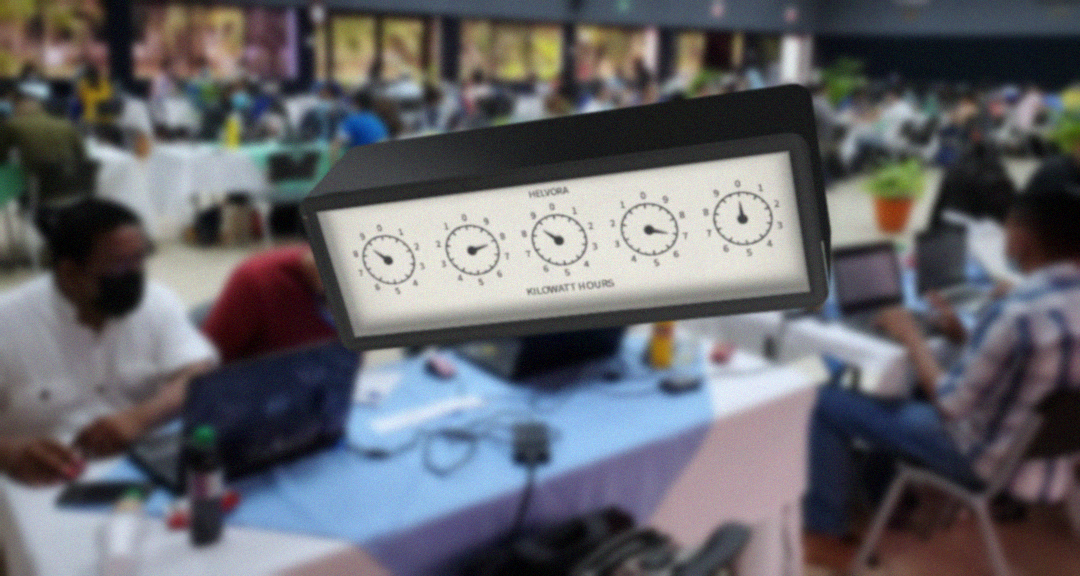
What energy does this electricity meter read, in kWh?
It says 87870 kWh
